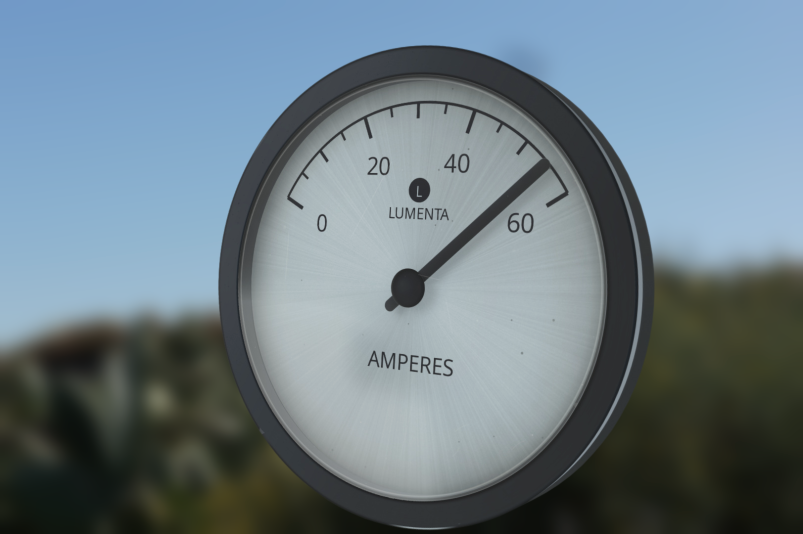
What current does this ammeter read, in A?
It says 55 A
